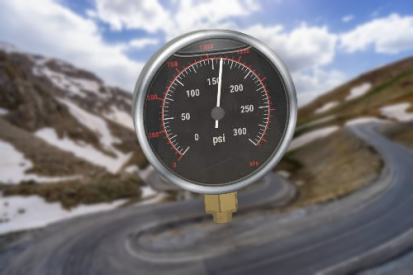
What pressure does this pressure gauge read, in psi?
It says 160 psi
